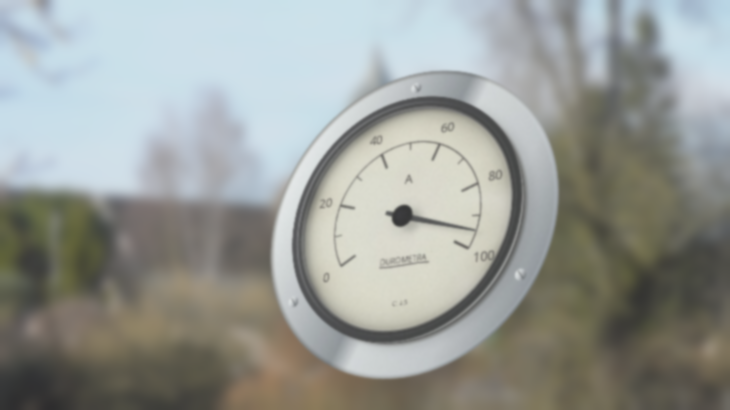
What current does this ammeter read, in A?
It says 95 A
